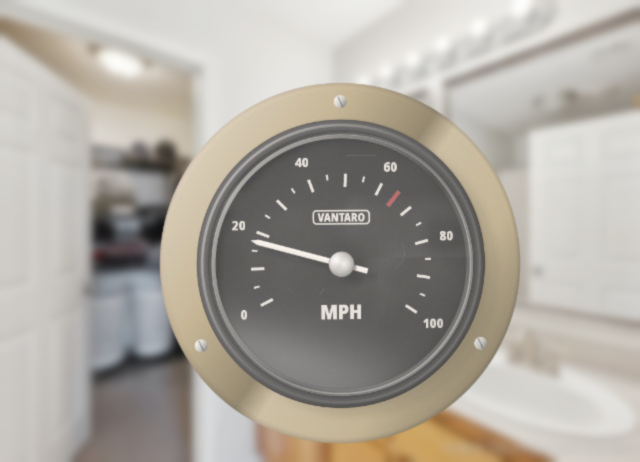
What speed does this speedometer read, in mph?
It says 17.5 mph
